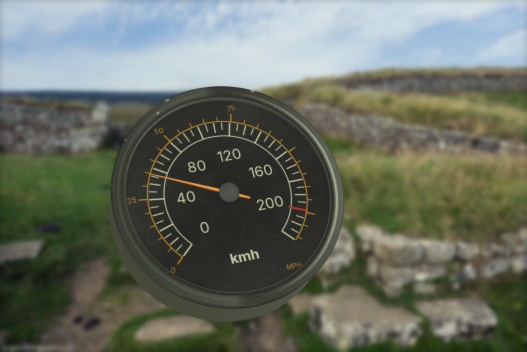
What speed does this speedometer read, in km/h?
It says 55 km/h
